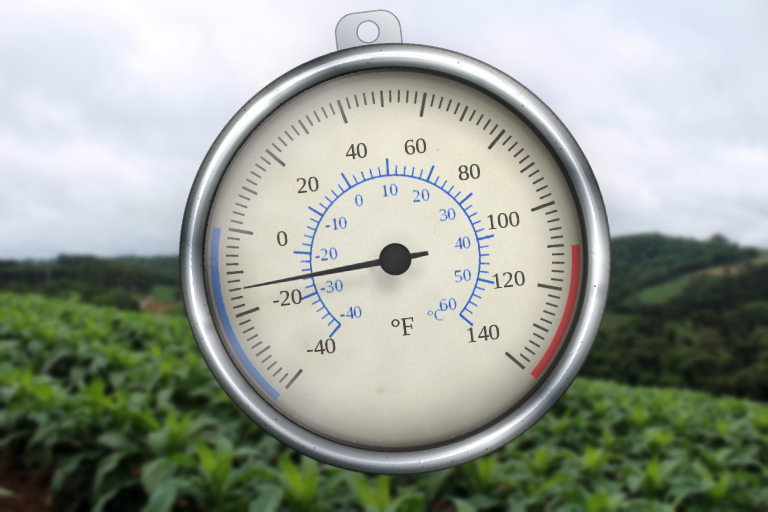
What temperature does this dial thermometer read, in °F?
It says -14 °F
